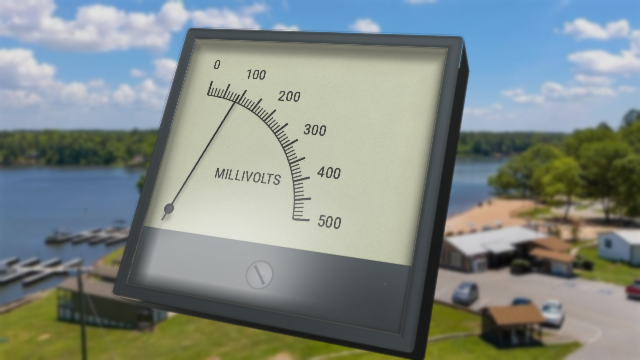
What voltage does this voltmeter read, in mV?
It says 100 mV
